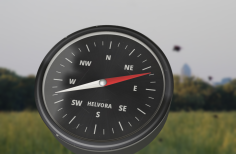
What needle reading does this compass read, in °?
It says 70 °
